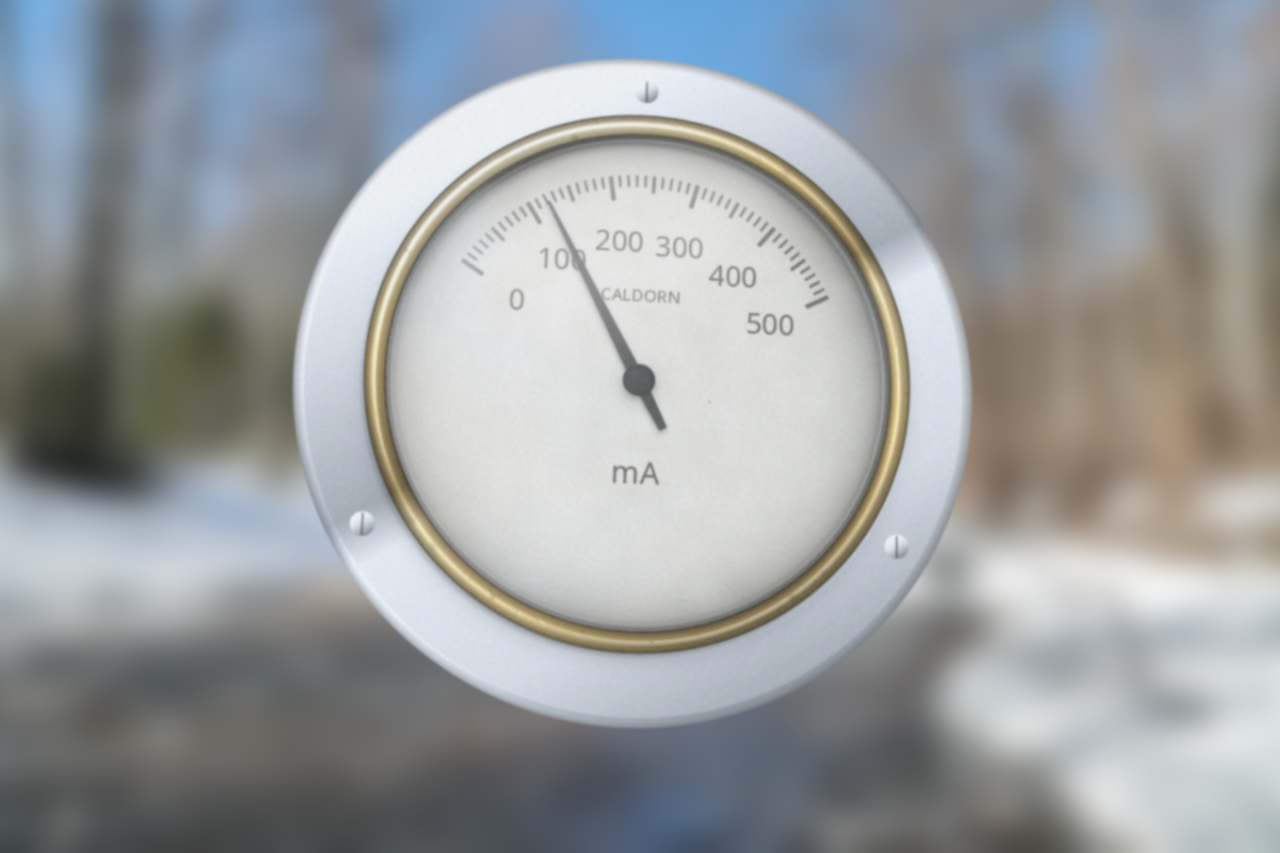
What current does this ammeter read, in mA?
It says 120 mA
